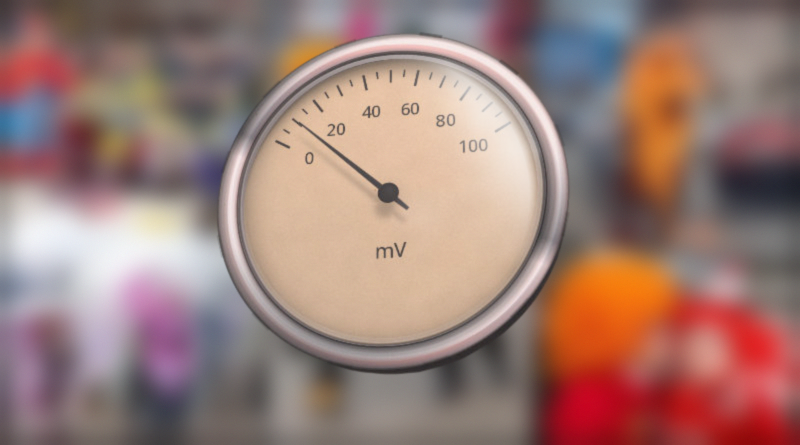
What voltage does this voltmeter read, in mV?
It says 10 mV
